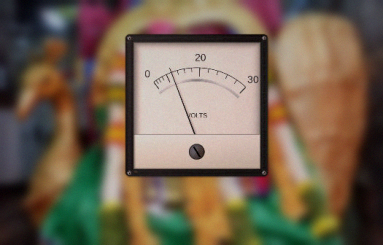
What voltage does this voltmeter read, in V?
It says 12 V
